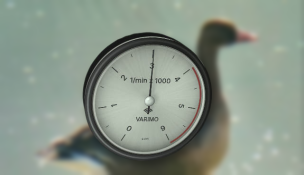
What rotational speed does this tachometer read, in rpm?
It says 3000 rpm
